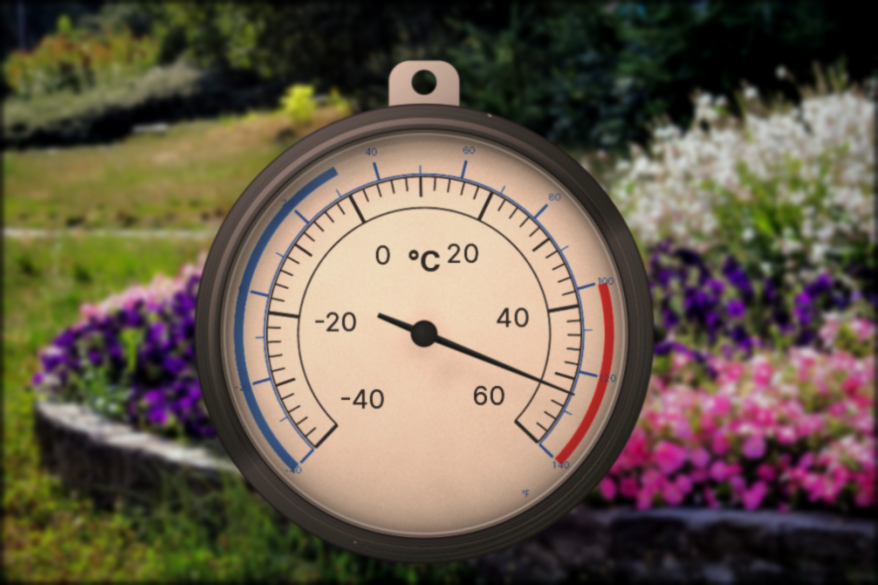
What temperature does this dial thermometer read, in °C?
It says 52 °C
